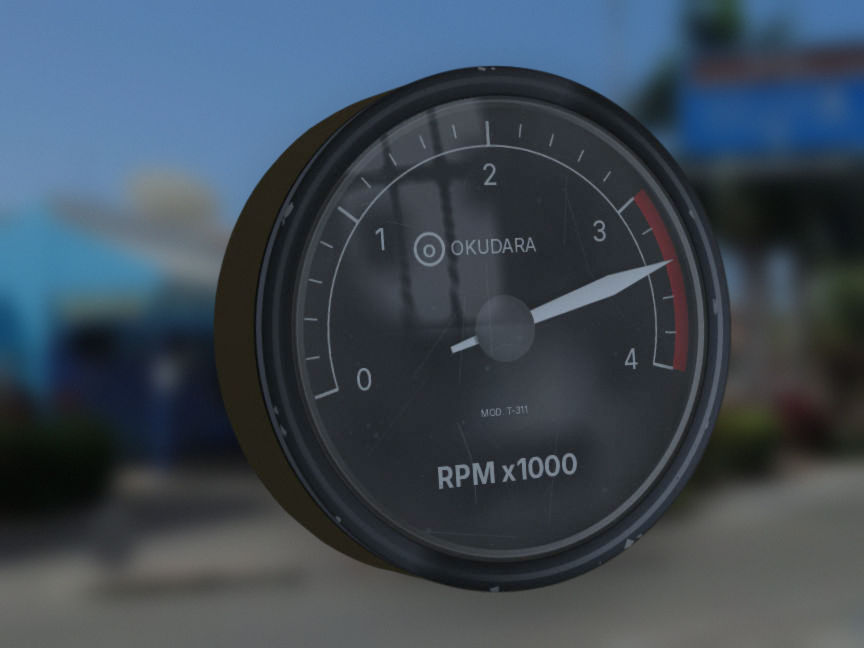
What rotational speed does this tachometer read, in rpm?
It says 3400 rpm
